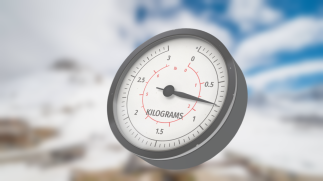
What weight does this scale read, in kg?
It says 0.75 kg
